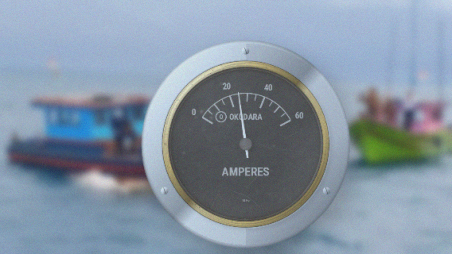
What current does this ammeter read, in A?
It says 25 A
